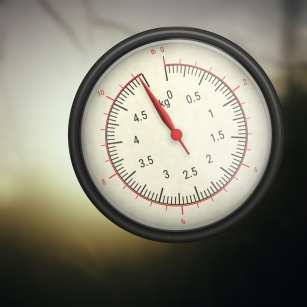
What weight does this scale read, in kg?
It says 4.95 kg
